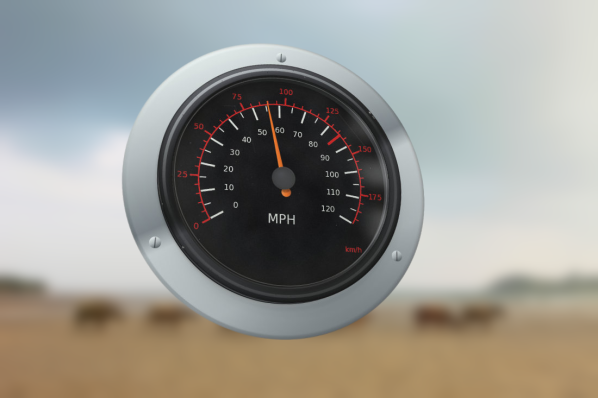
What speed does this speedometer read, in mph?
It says 55 mph
